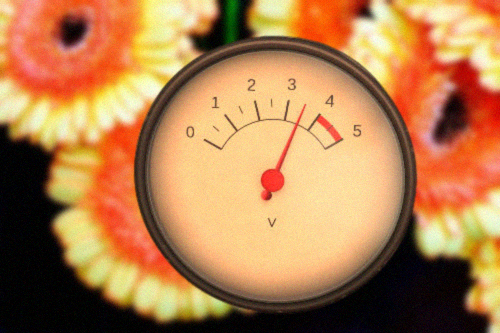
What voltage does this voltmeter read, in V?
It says 3.5 V
